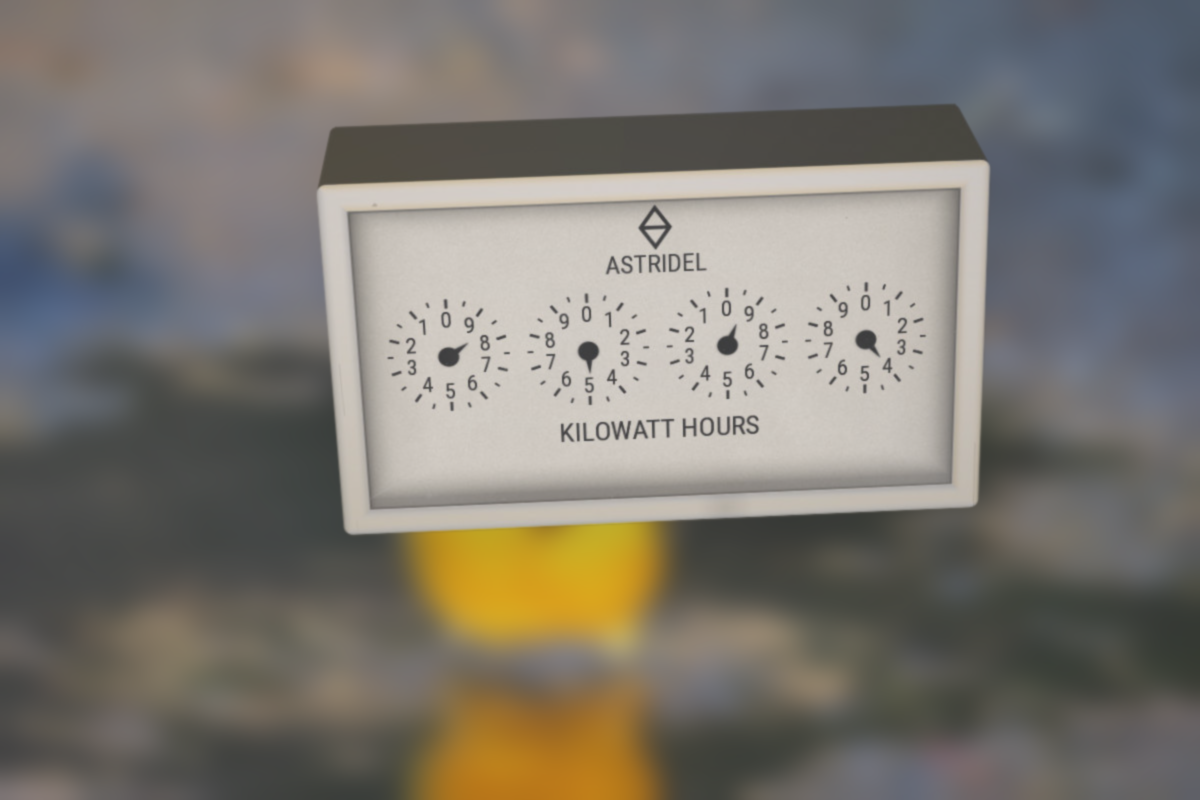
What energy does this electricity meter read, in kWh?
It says 8494 kWh
